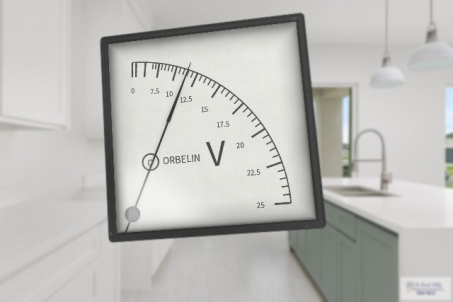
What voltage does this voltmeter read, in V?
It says 11.5 V
